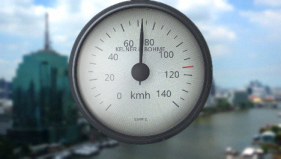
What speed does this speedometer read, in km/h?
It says 72.5 km/h
